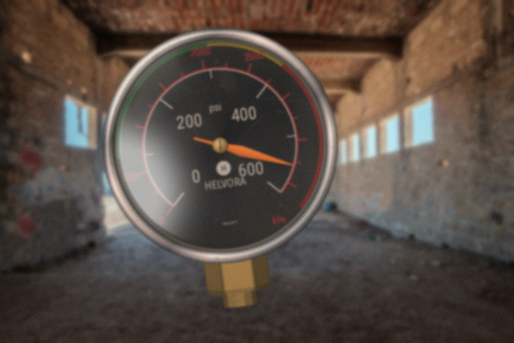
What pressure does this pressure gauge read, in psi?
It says 550 psi
